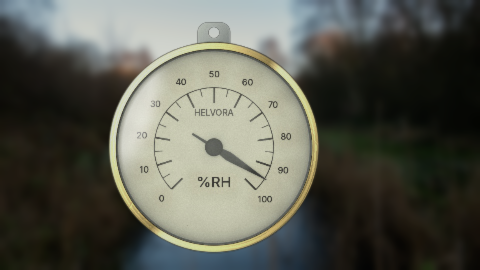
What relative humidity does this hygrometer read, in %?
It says 95 %
